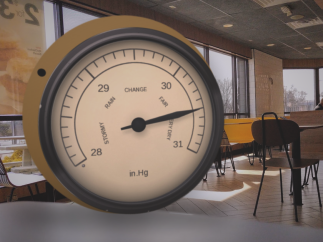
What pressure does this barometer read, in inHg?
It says 30.5 inHg
